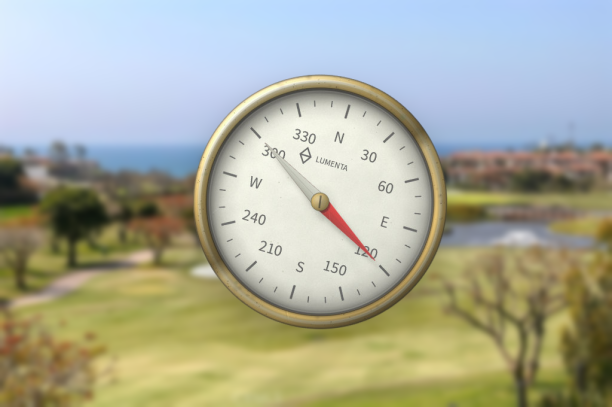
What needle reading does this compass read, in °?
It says 120 °
